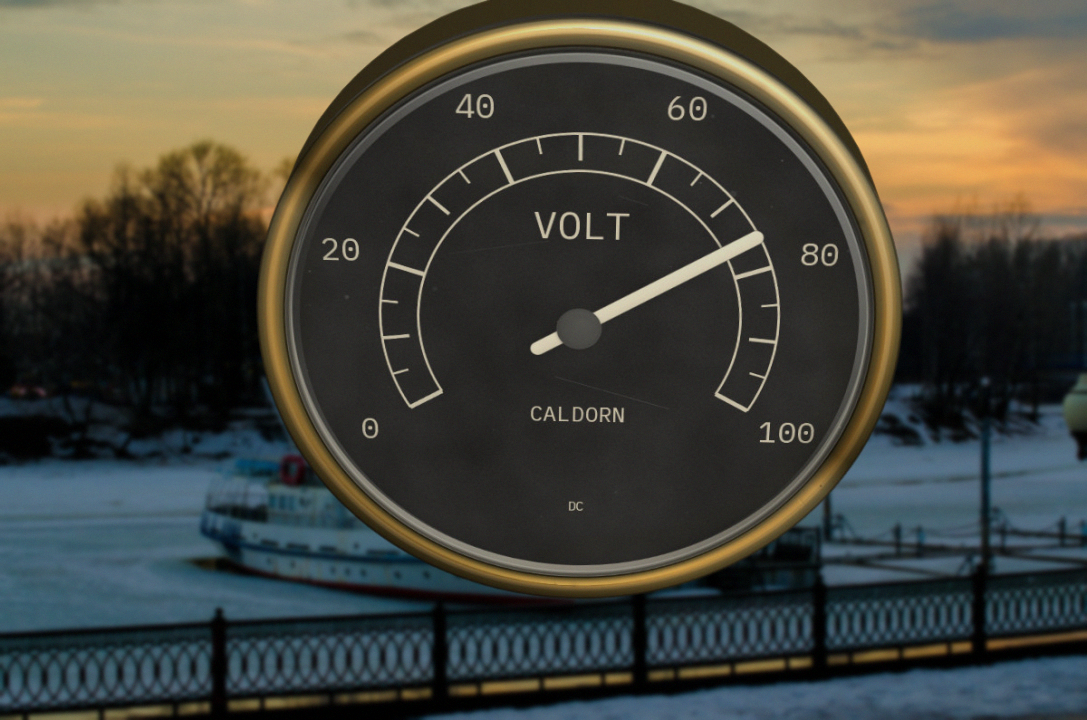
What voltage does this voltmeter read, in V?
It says 75 V
